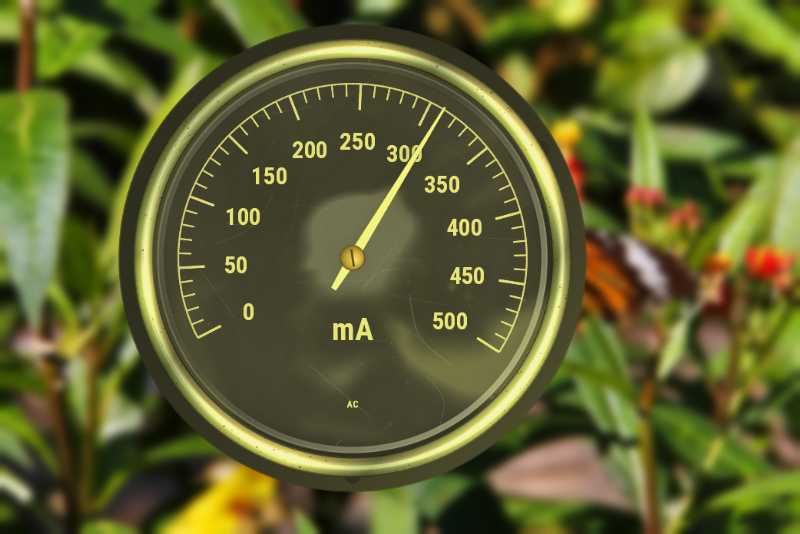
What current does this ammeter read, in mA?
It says 310 mA
